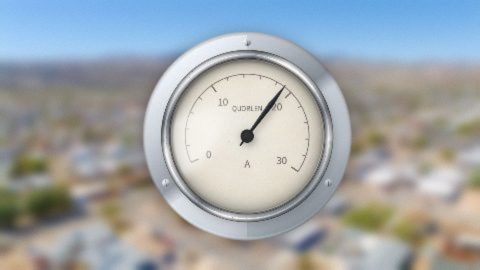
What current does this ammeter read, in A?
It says 19 A
